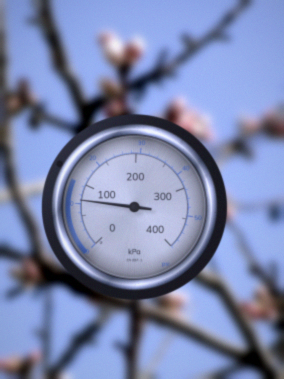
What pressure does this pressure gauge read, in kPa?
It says 75 kPa
